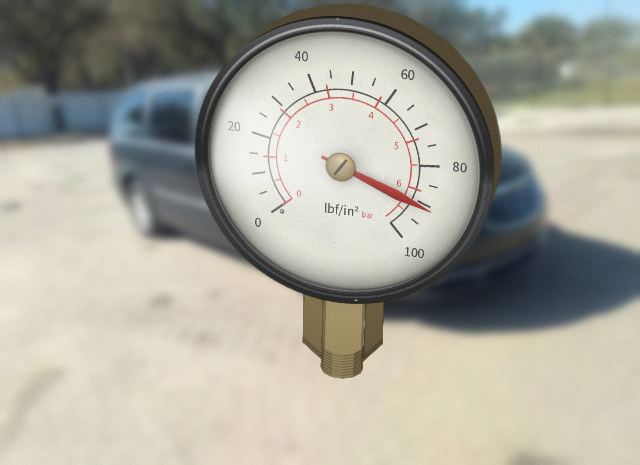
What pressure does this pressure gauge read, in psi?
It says 90 psi
